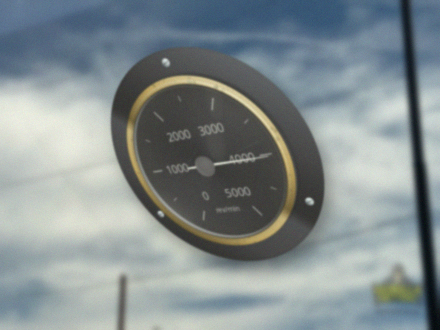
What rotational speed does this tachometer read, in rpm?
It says 4000 rpm
